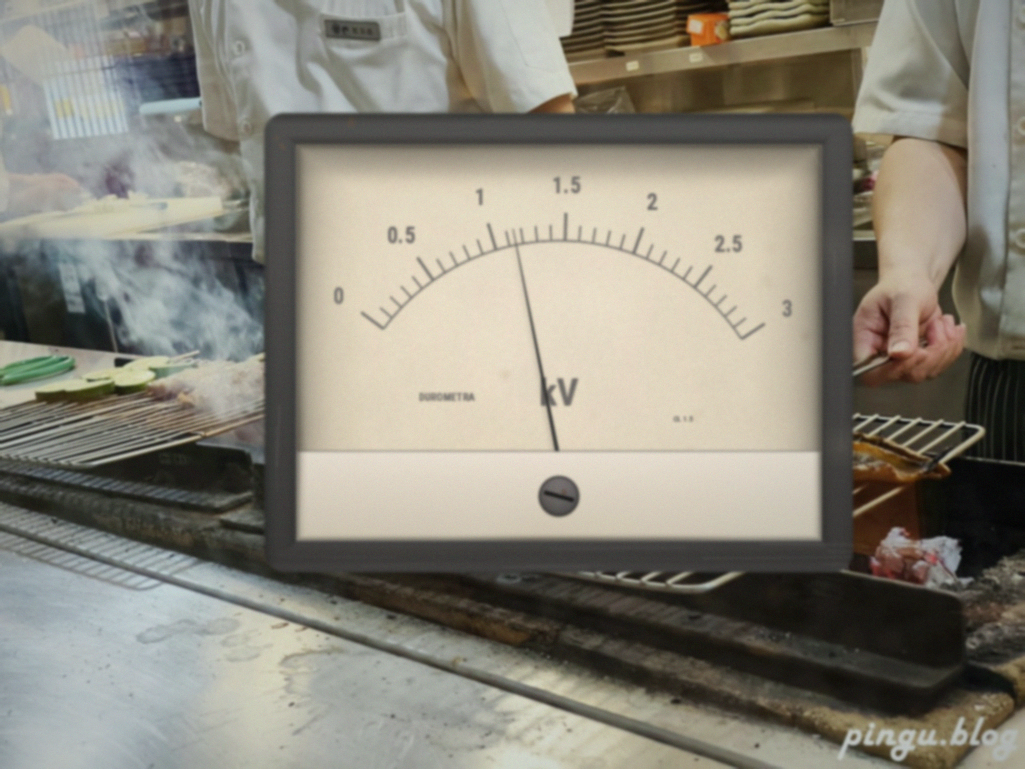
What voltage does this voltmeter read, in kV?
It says 1.15 kV
